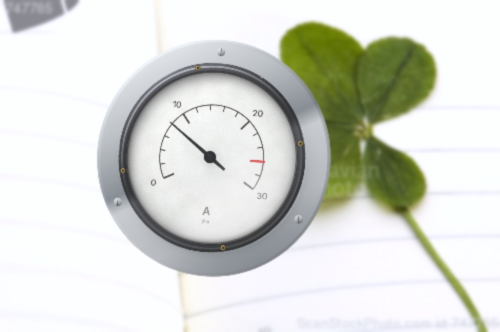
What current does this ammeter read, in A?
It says 8 A
